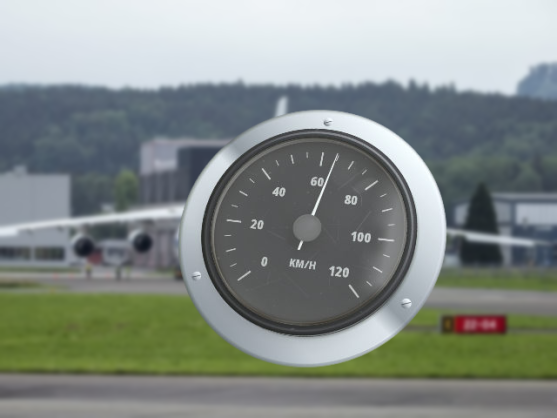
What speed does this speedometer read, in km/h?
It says 65 km/h
